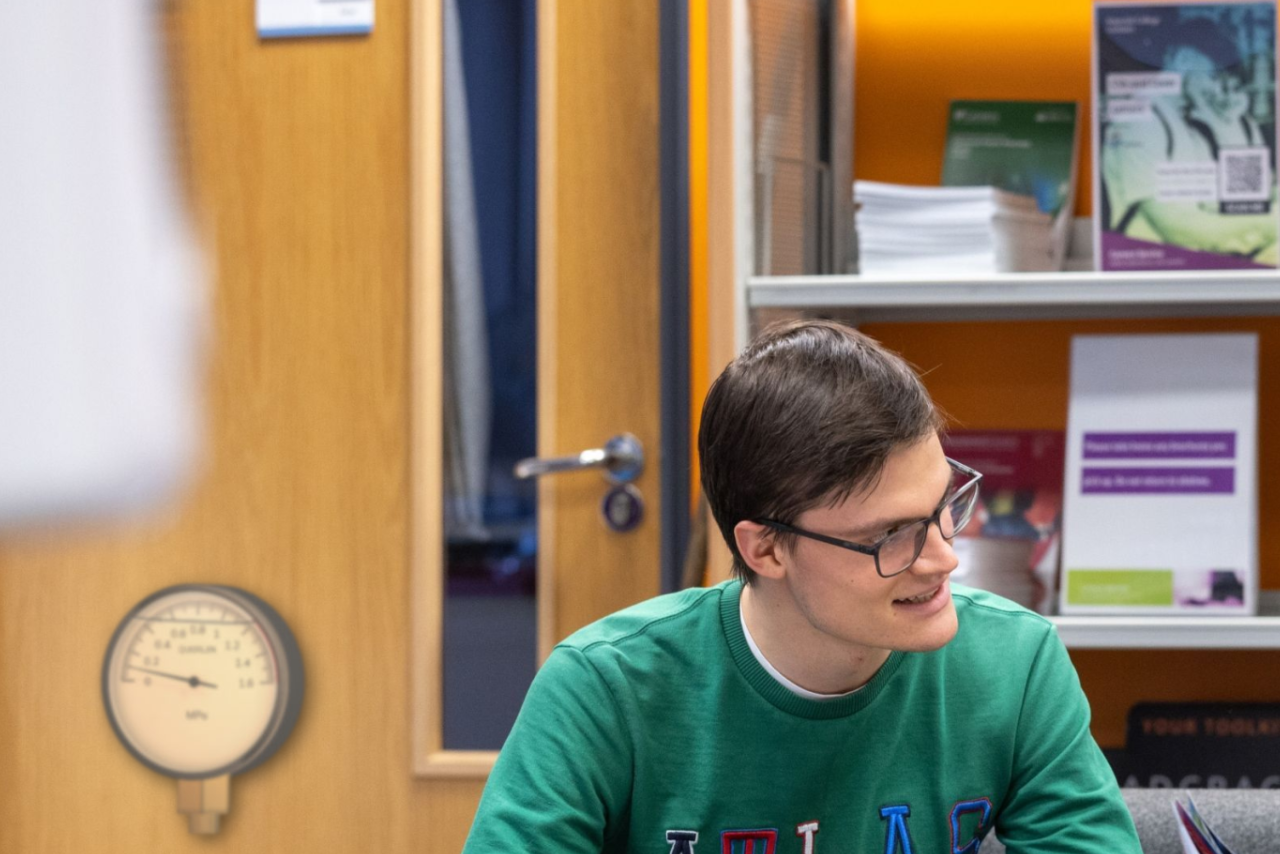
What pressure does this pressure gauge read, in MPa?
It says 0.1 MPa
